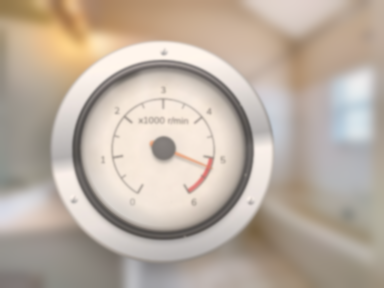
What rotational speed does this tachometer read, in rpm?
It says 5250 rpm
